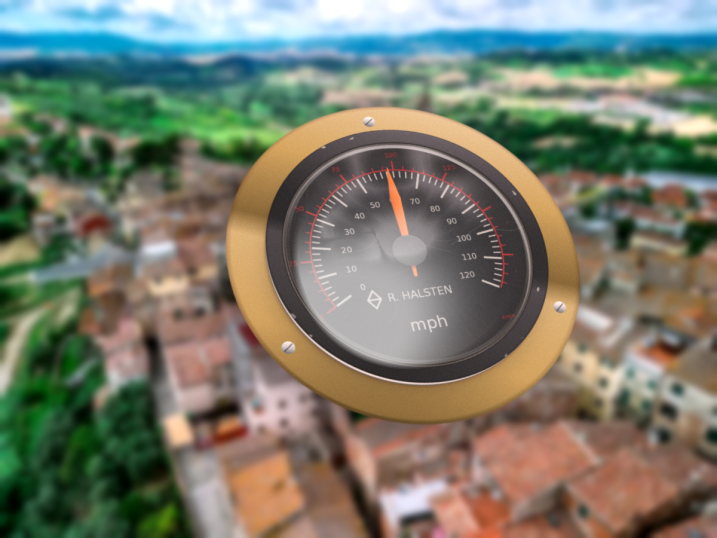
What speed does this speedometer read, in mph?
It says 60 mph
